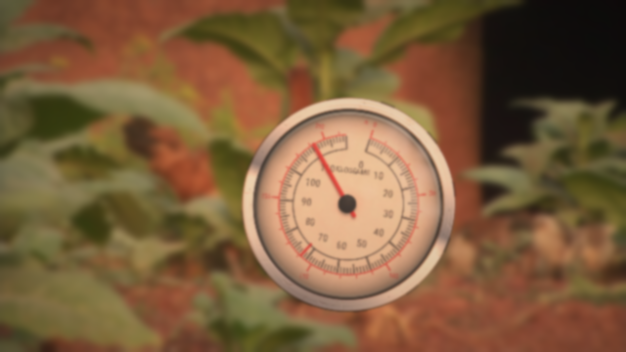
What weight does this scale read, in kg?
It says 110 kg
